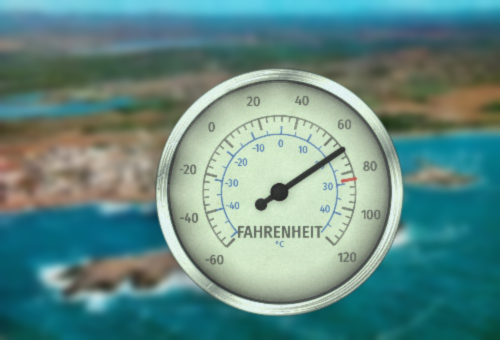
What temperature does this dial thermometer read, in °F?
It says 68 °F
